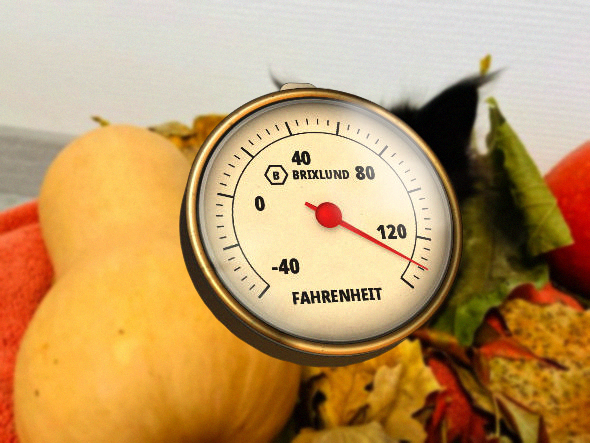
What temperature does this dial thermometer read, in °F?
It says 132 °F
